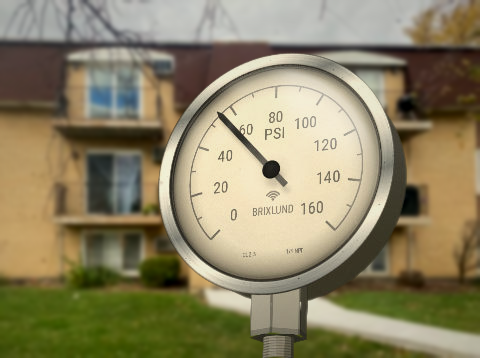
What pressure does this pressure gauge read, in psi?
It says 55 psi
